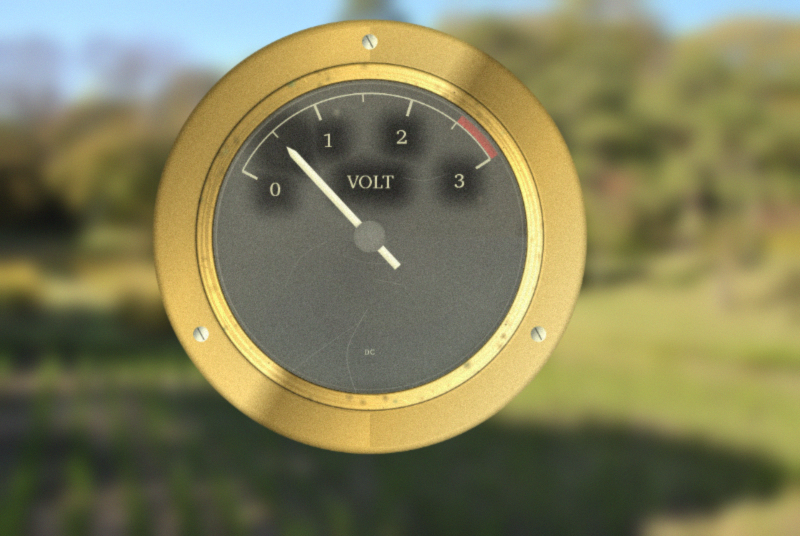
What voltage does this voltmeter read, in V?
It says 0.5 V
